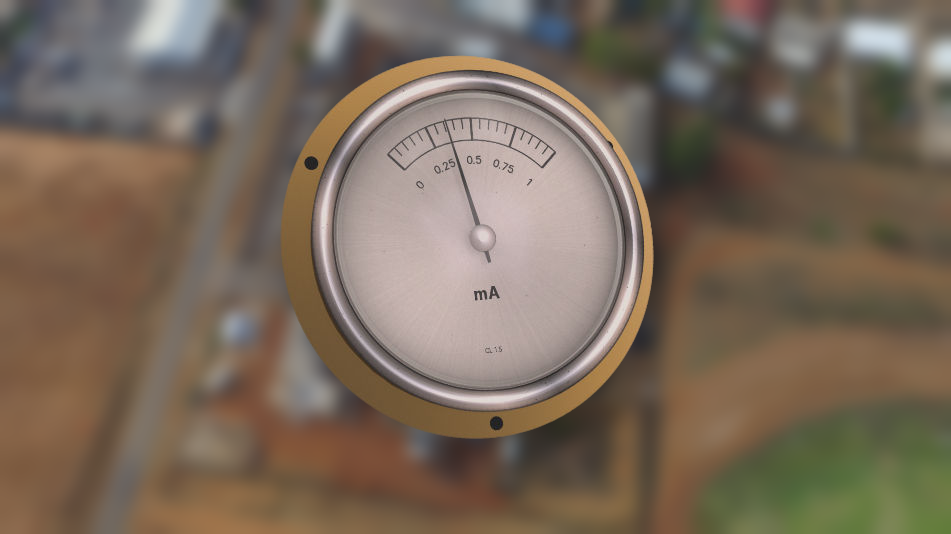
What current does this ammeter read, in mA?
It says 0.35 mA
